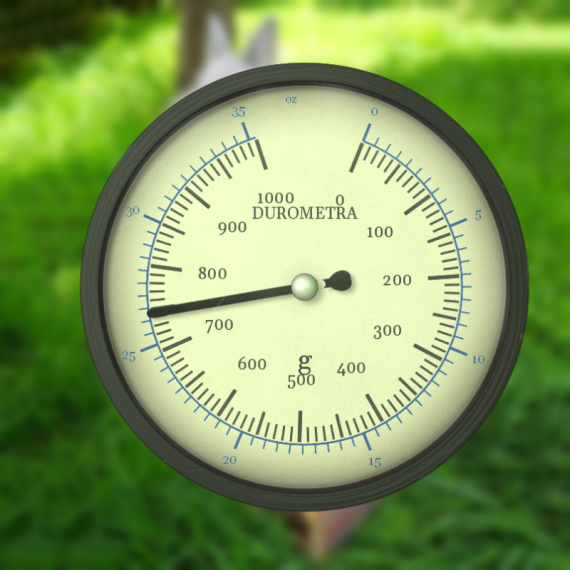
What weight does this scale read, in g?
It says 745 g
